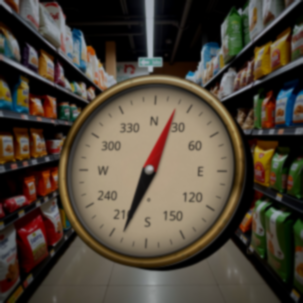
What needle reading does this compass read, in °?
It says 20 °
